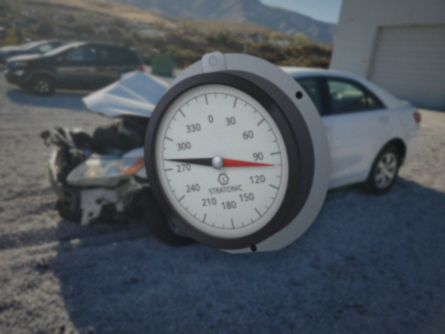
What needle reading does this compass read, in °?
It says 100 °
